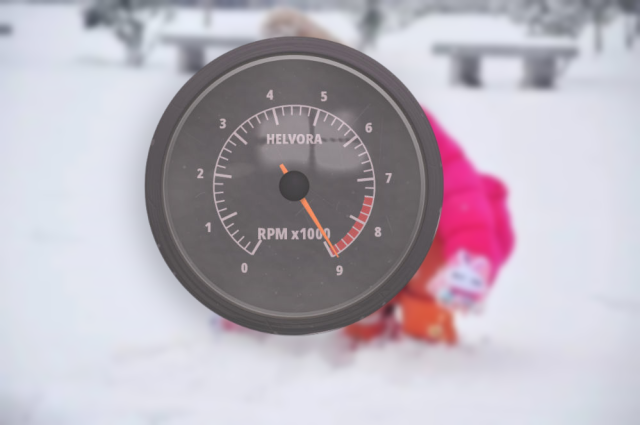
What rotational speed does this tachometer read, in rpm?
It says 8900 rpm
